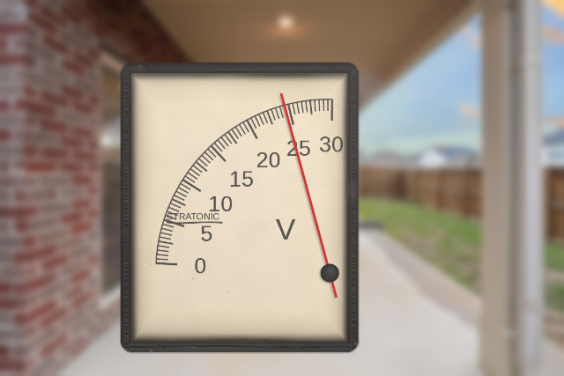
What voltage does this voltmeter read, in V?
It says 24.5 V
